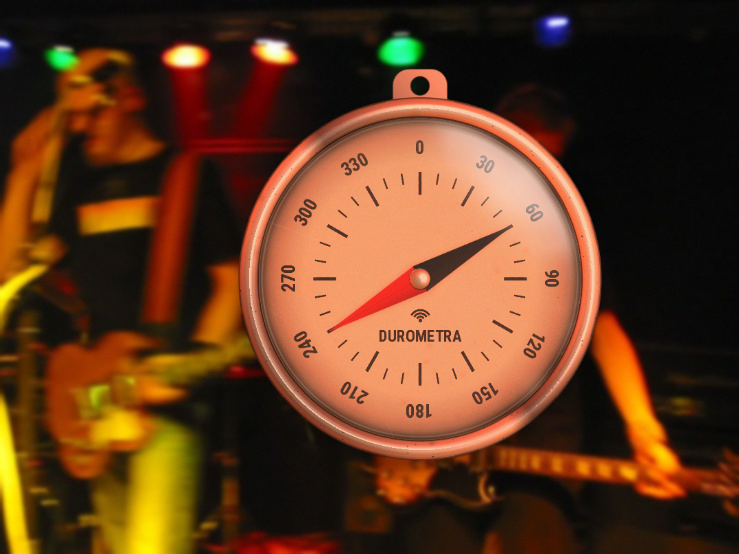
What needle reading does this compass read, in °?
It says 240 °
